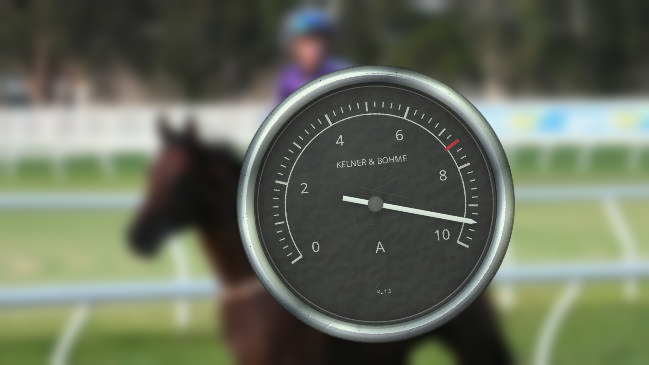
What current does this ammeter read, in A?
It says 9.4 A
